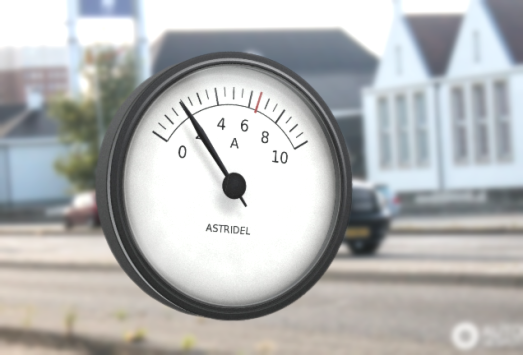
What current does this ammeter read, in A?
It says 2 A
